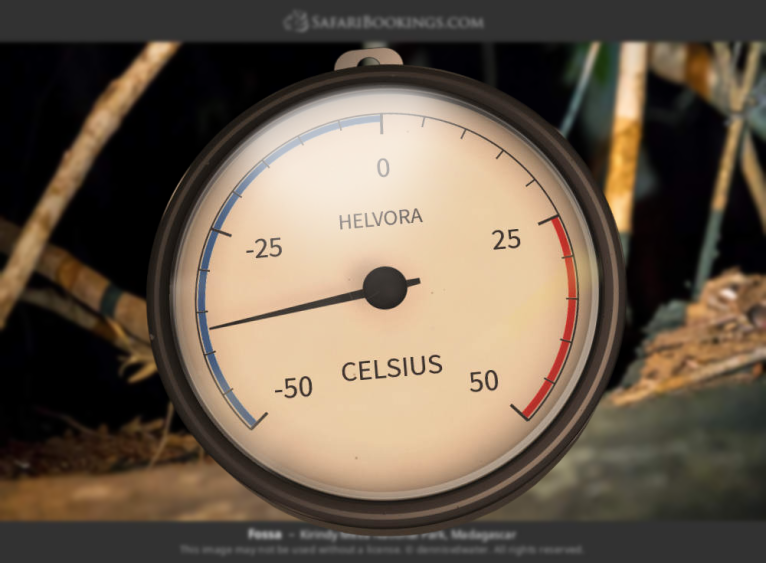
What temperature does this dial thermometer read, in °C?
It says -37.5 °C
